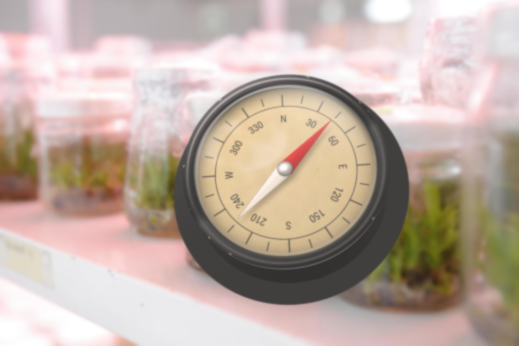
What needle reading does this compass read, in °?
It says 45 °
